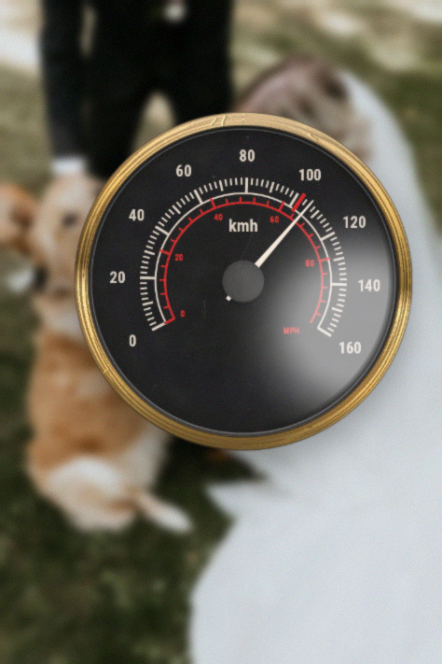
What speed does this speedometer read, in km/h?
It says 106 km/h
